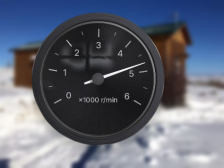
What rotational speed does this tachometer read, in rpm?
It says 4750 rpm
